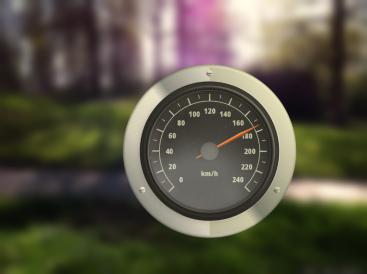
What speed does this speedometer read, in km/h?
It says 175 km/h
